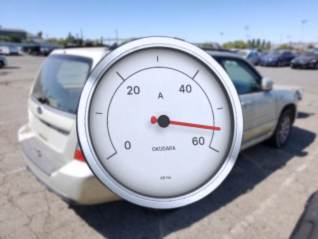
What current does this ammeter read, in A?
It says 55 A
